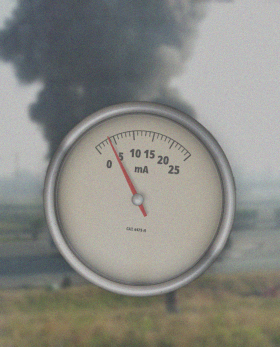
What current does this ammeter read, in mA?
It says 4 mA
